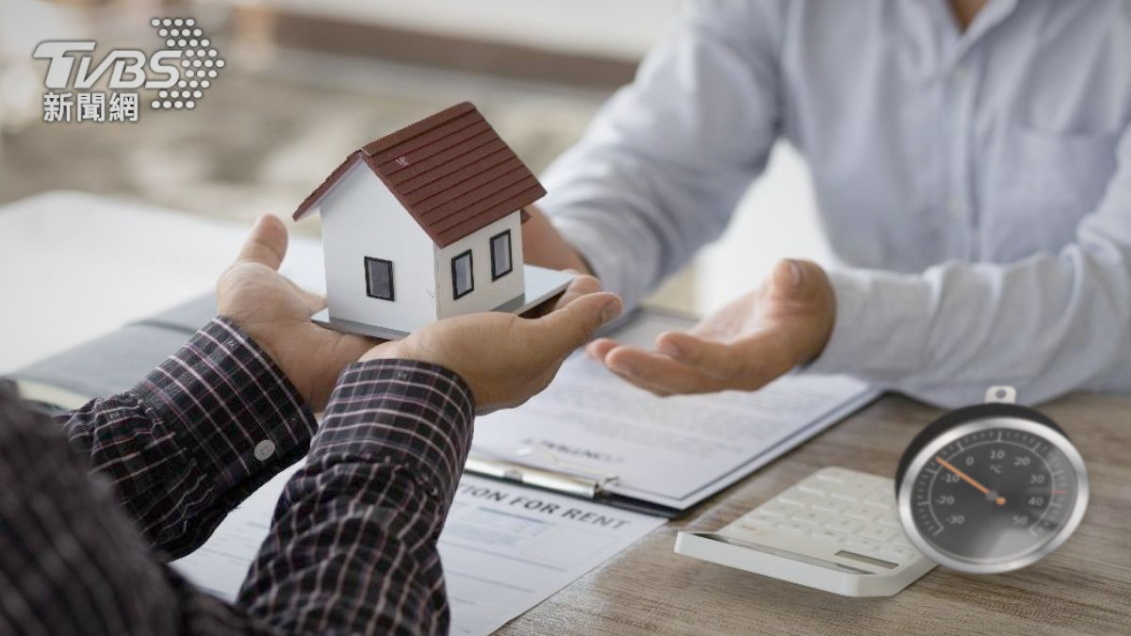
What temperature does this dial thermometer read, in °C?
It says -6 °C
